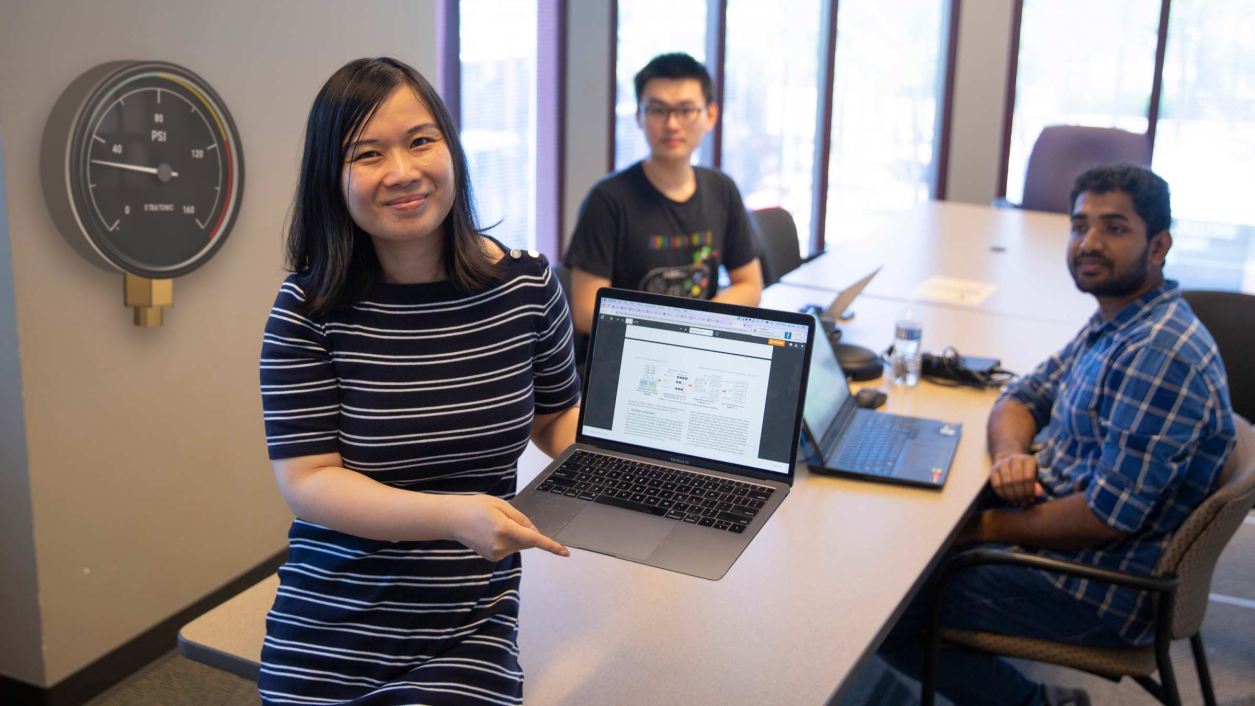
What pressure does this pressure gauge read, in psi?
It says 30 psi
